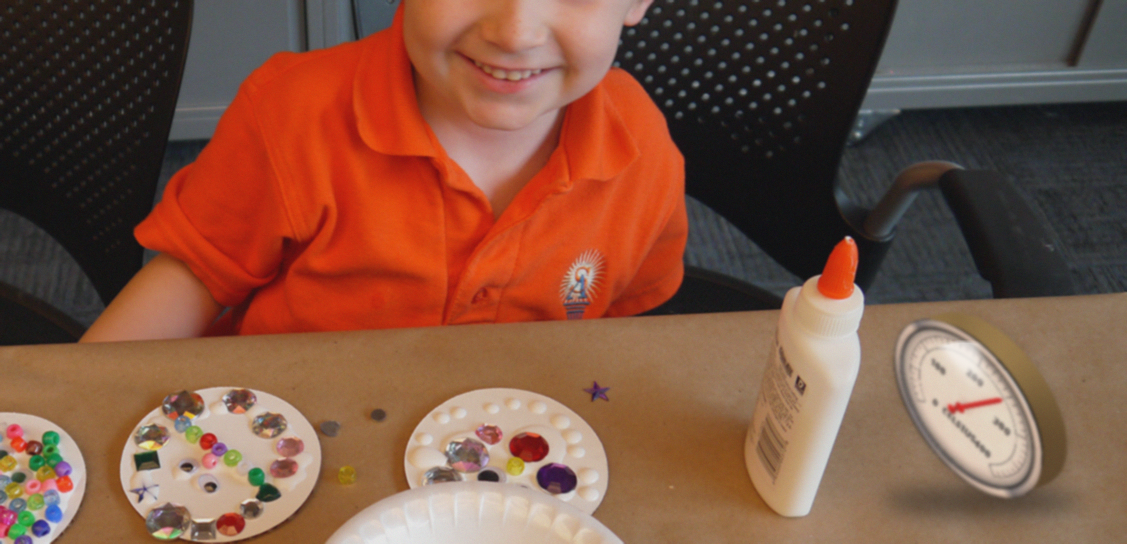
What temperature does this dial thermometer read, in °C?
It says 250 °C
